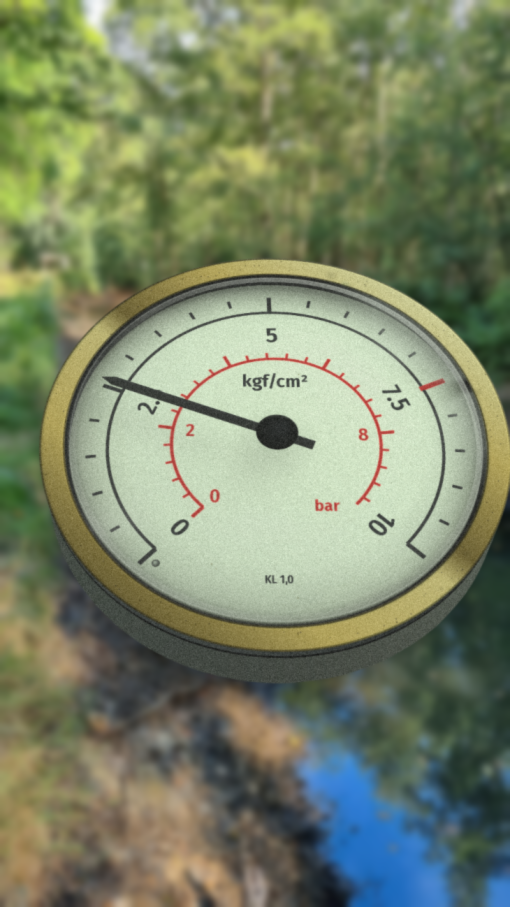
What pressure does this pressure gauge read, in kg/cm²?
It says 2.5 kg/cm²
